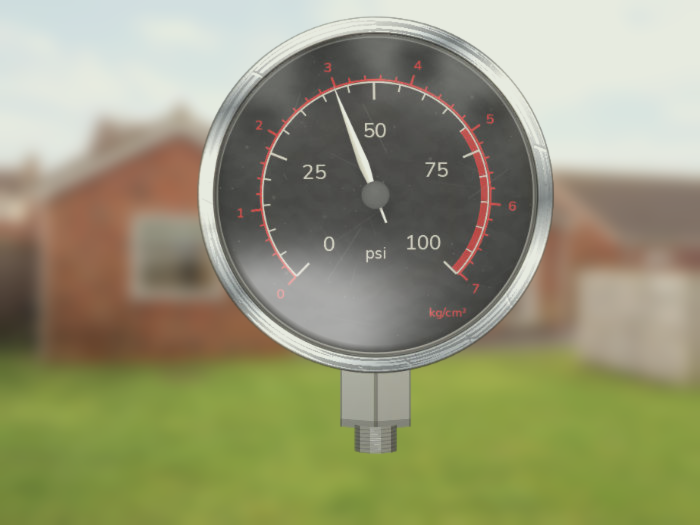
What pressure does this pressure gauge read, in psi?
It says 42.5 psi
